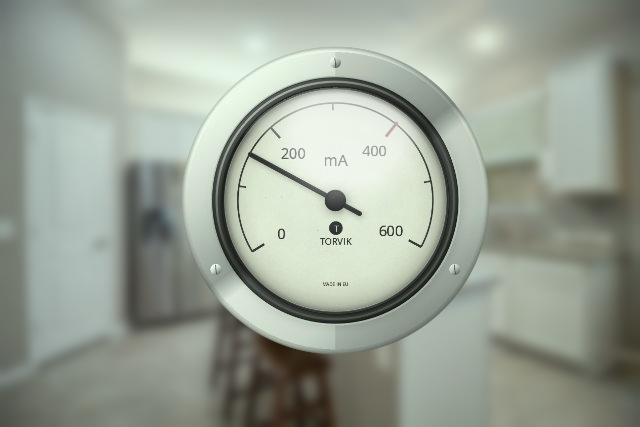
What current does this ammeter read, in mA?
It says 150 mA
